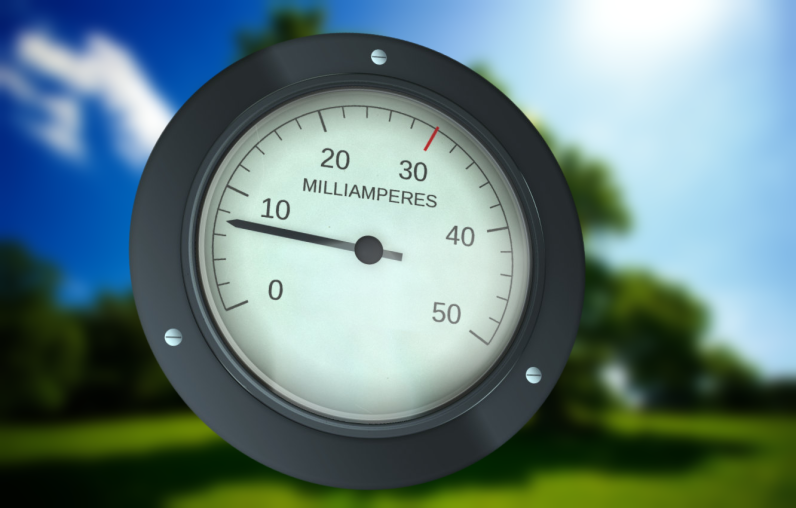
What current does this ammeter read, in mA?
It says 7 mA
